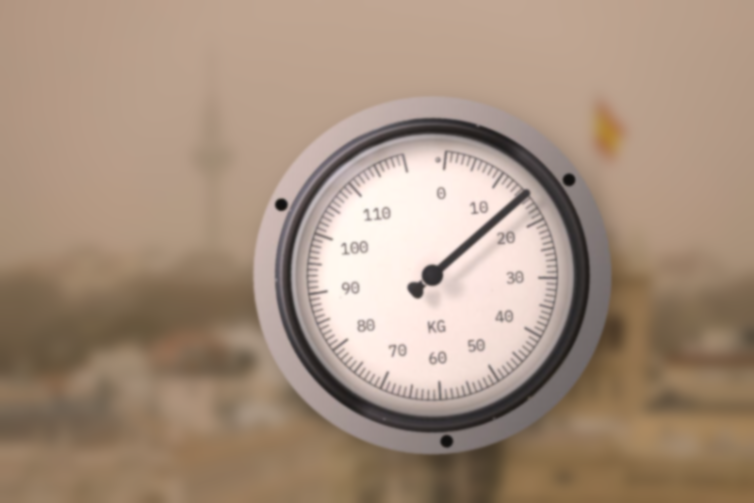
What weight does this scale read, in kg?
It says 15 kg
